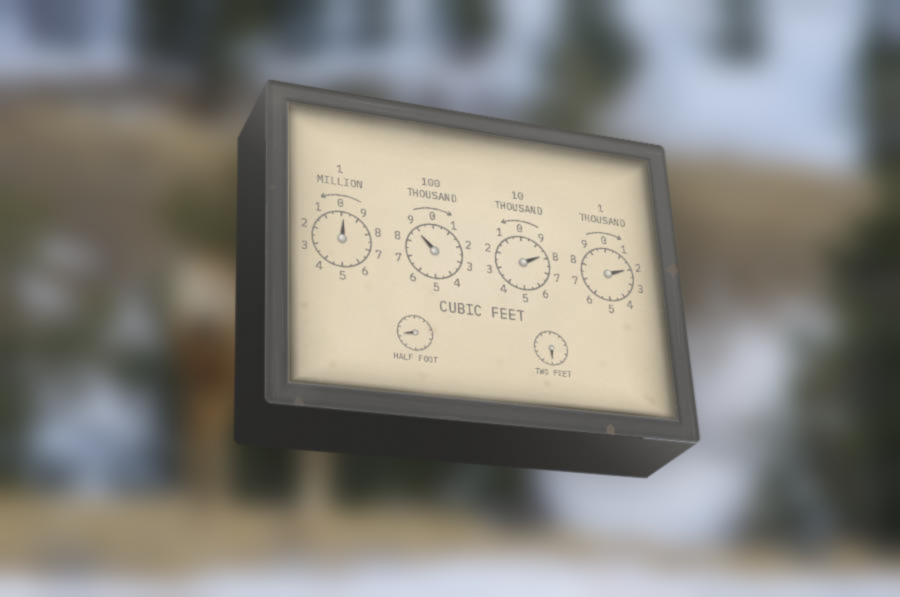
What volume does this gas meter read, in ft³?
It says 988200 ft³
